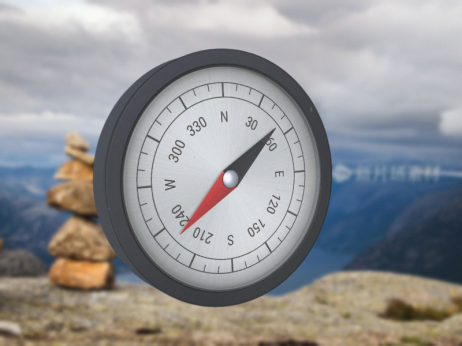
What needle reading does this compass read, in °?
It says 230 °
